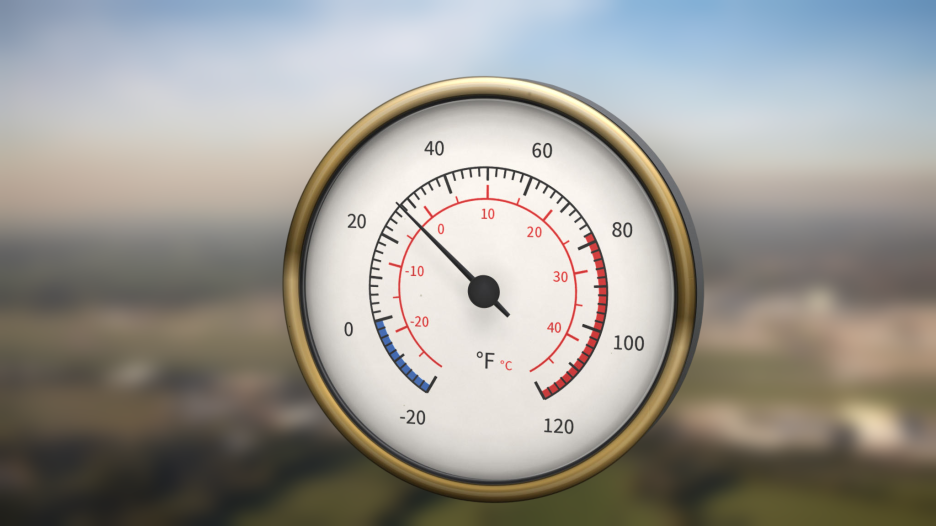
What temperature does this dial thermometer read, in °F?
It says 28 °F
